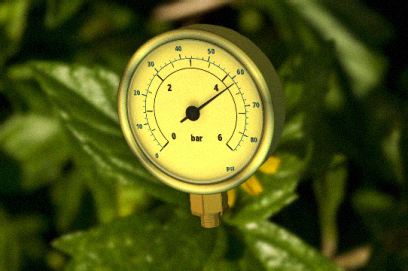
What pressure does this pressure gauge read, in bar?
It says 4.25 bar
